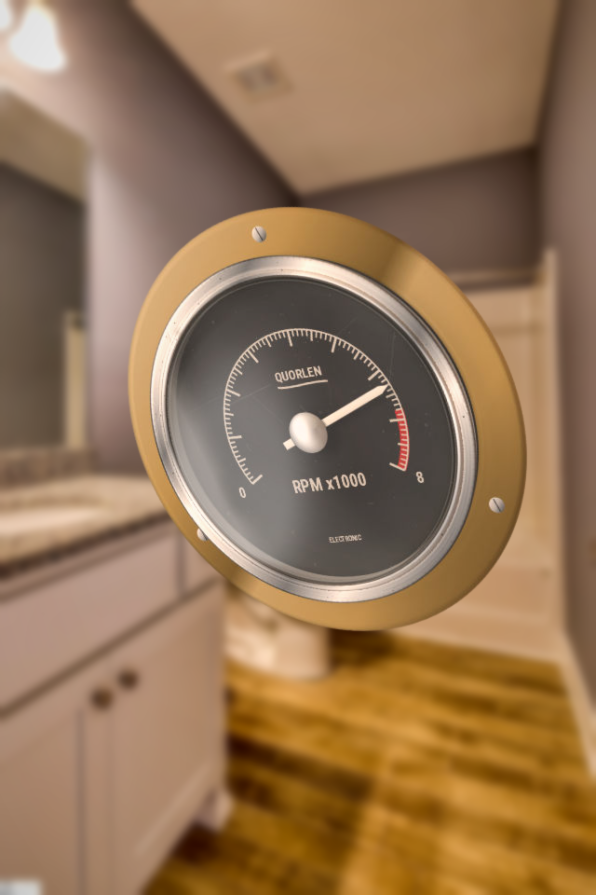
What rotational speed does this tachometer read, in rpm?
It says 6300 rpm
